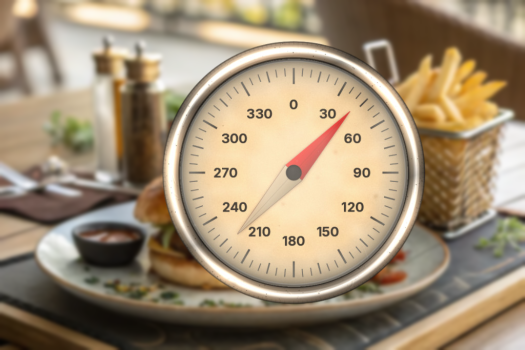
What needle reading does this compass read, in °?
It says 42.5 °
